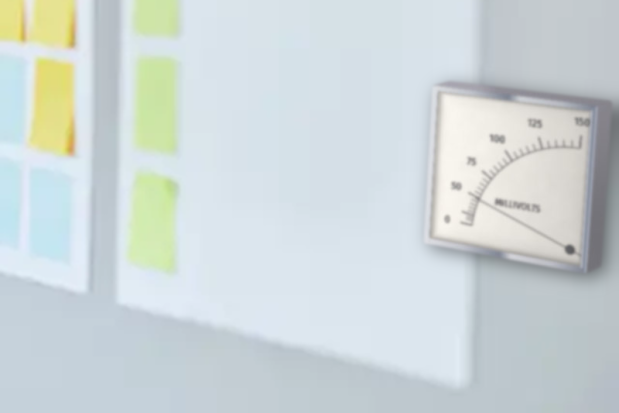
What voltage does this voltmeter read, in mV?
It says 50 mV
